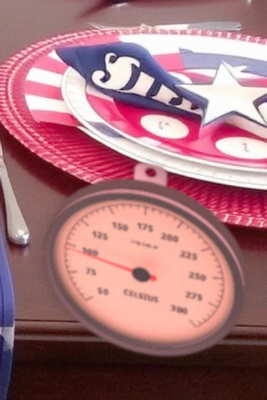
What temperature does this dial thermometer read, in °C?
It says 100 °C
